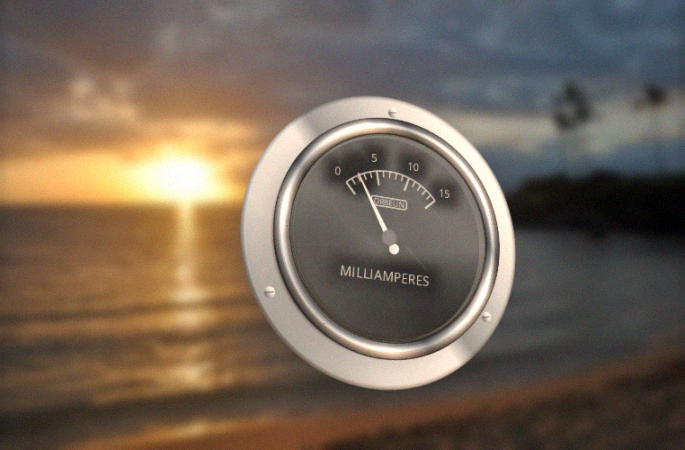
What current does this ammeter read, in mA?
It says 2 mA
